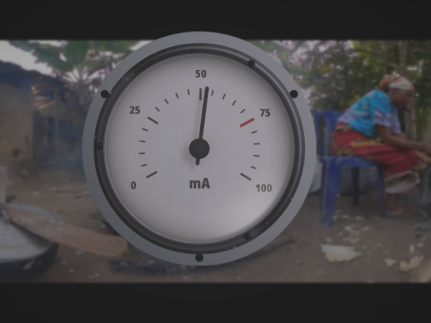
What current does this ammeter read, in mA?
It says 52.5 mA
